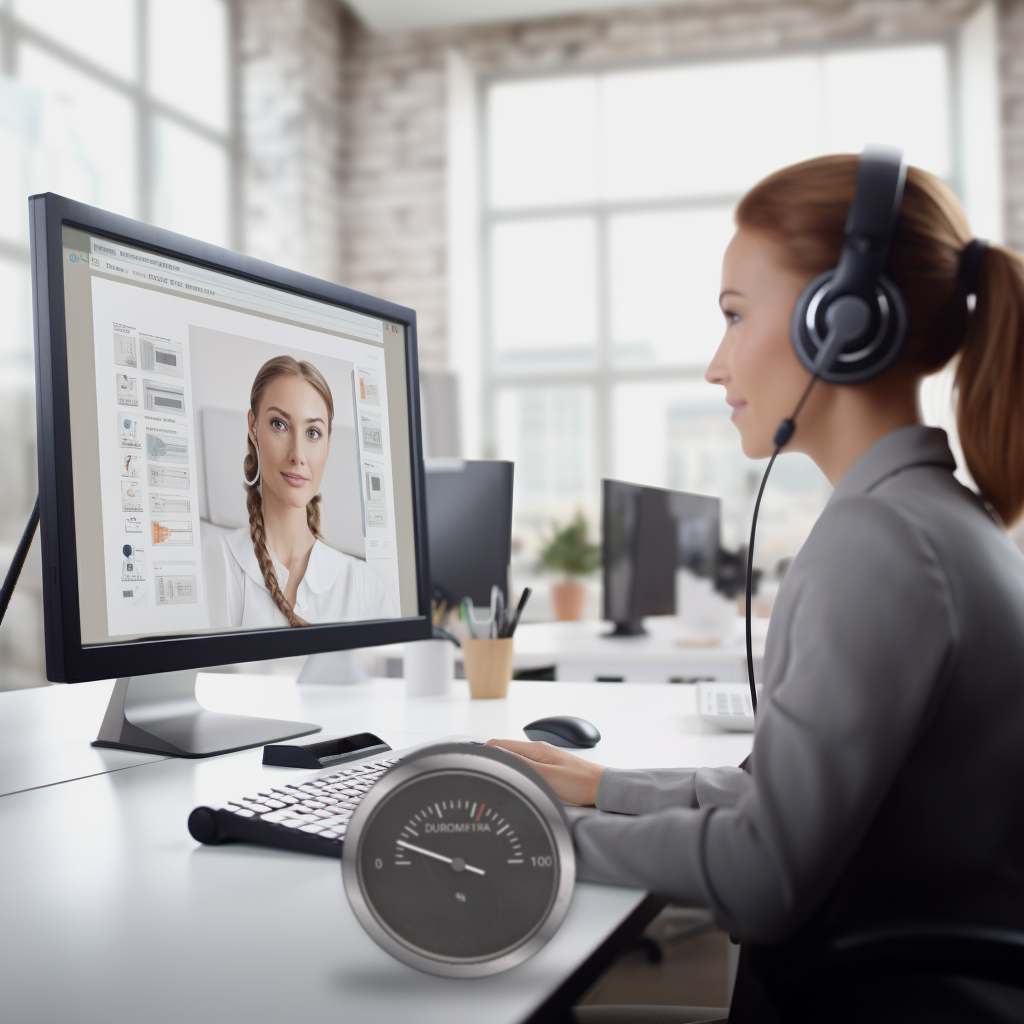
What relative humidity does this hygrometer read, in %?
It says 12 %
